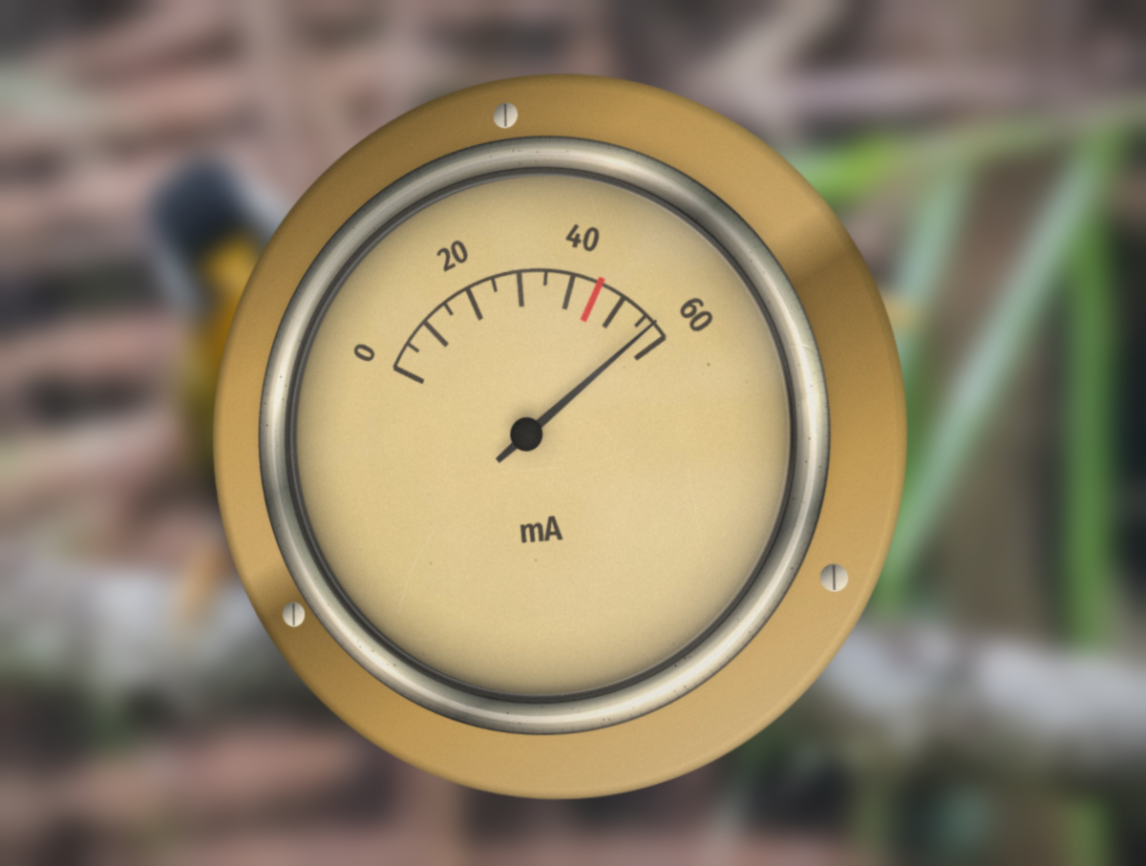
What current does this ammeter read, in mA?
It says 57.5 mA
